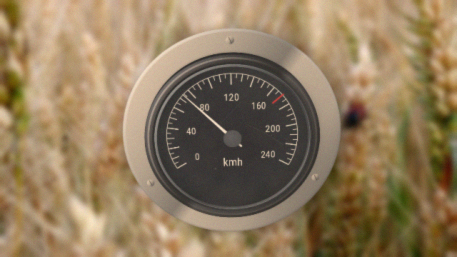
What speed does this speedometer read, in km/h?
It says 75 km/h
